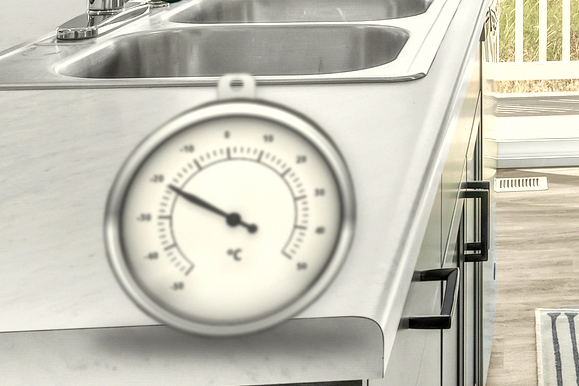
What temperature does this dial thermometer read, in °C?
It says -20 °C
